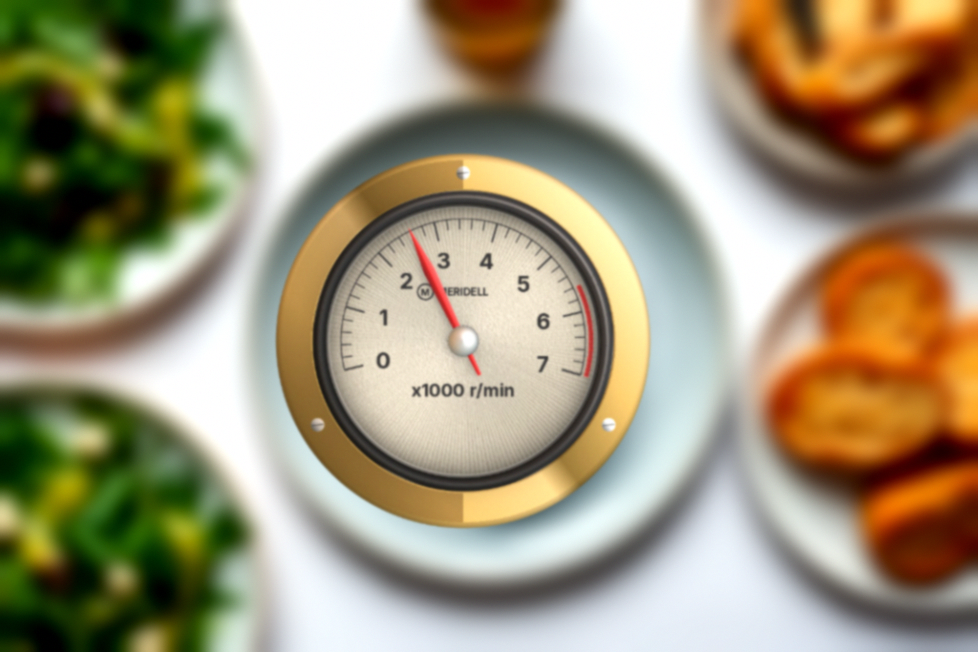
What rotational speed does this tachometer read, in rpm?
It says 2600 rpm
